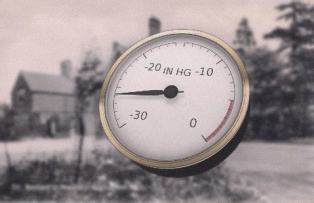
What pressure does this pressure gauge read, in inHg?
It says -26 inHg
